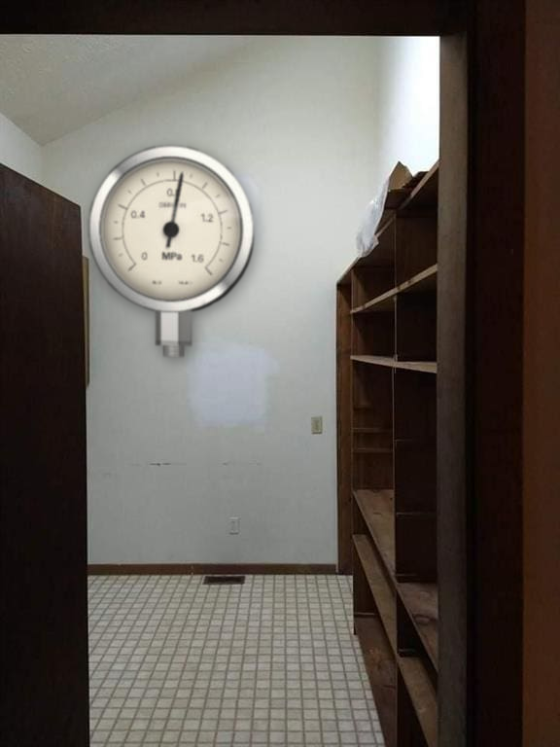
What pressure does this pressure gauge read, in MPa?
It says 0.85 MPa
